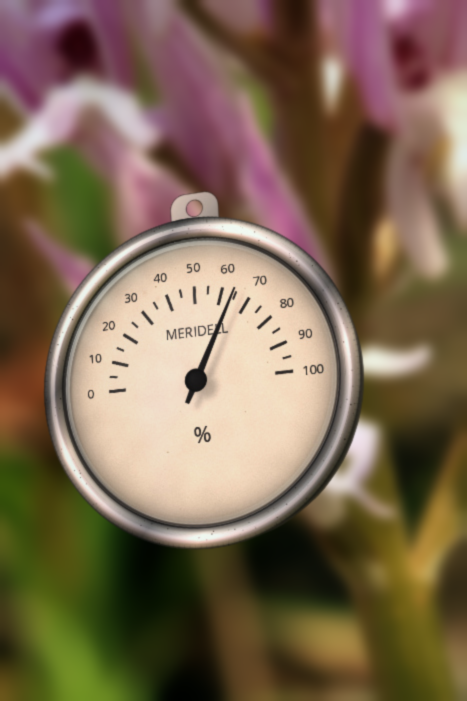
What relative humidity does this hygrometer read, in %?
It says 65 %
